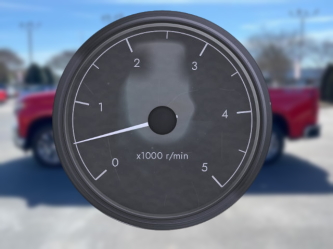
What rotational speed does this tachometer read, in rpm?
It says 500 rpm
